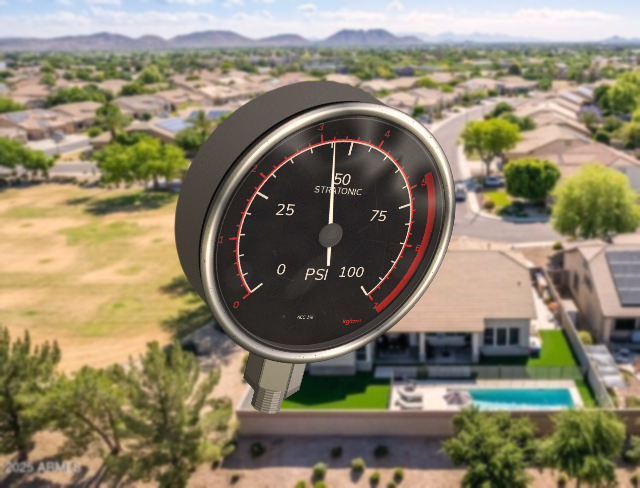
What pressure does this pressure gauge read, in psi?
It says 45 psi
